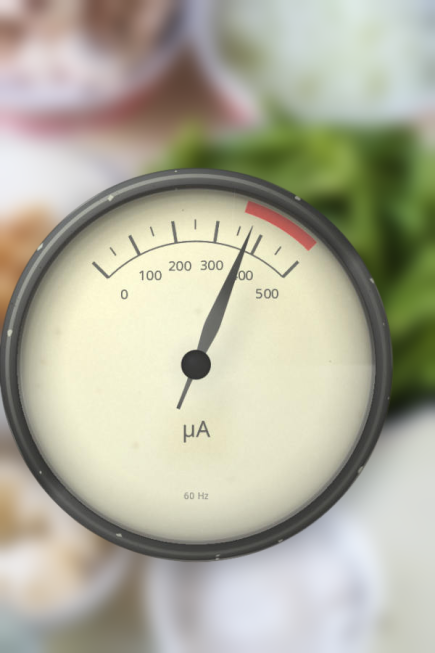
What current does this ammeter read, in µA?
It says 375 µA
